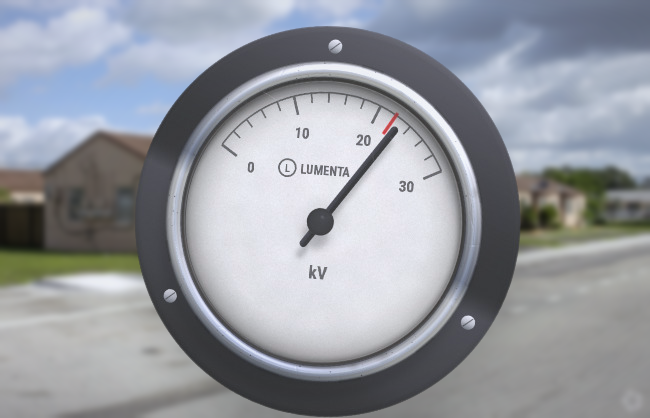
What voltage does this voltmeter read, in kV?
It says 23 kV
